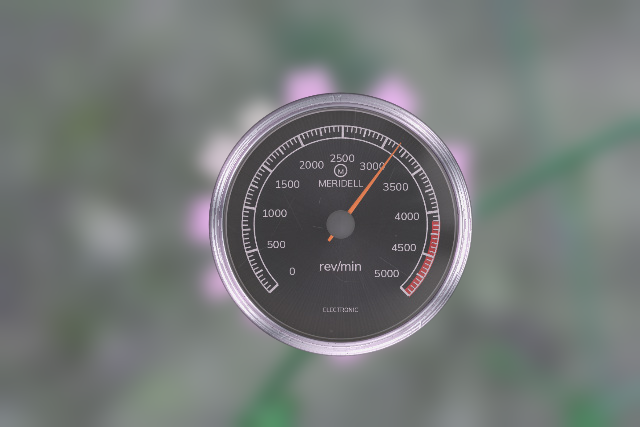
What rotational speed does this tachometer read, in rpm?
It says 3150 rpm
